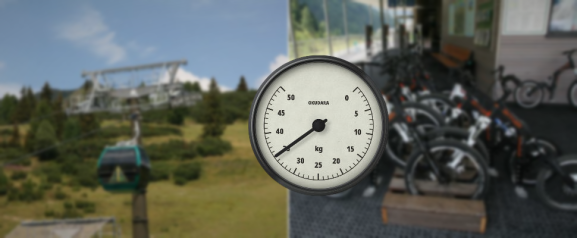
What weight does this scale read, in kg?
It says 35 kg
